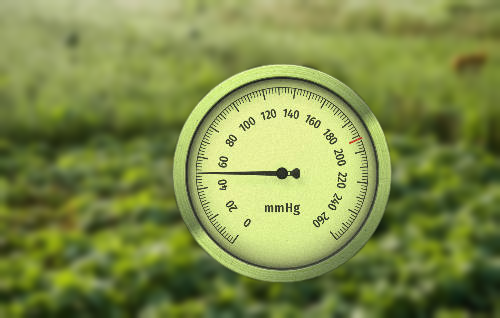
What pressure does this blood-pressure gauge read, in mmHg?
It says 50 mmHg
